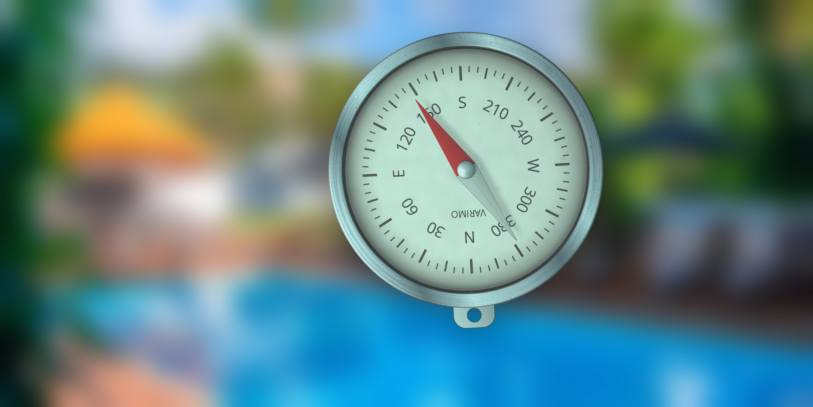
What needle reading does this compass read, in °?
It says 147.5 °
